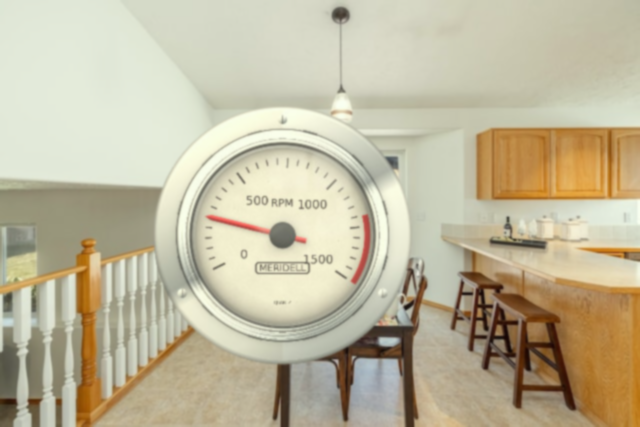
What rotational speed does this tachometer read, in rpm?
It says 250 rpm
